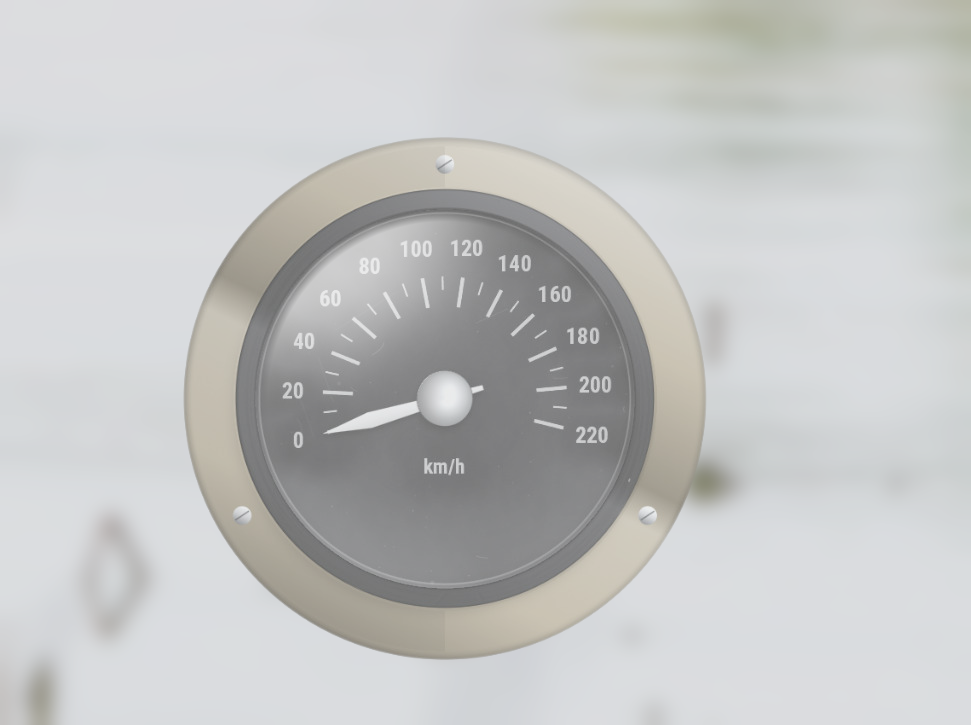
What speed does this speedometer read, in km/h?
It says 0 km/h
